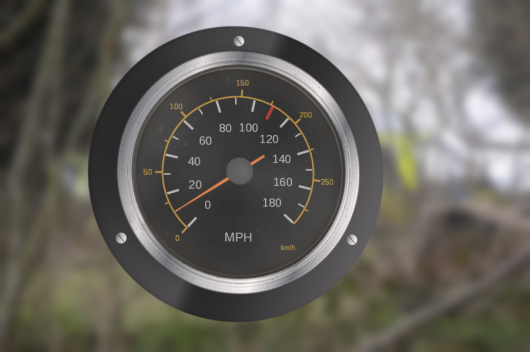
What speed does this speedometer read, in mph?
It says 10 mph
